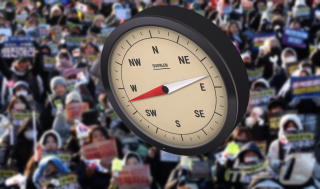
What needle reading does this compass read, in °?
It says 255 °
